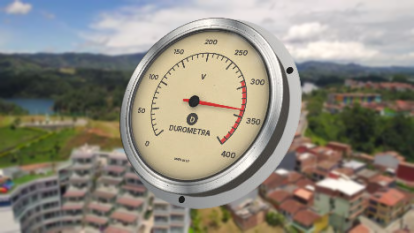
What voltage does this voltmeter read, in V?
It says 340 V
